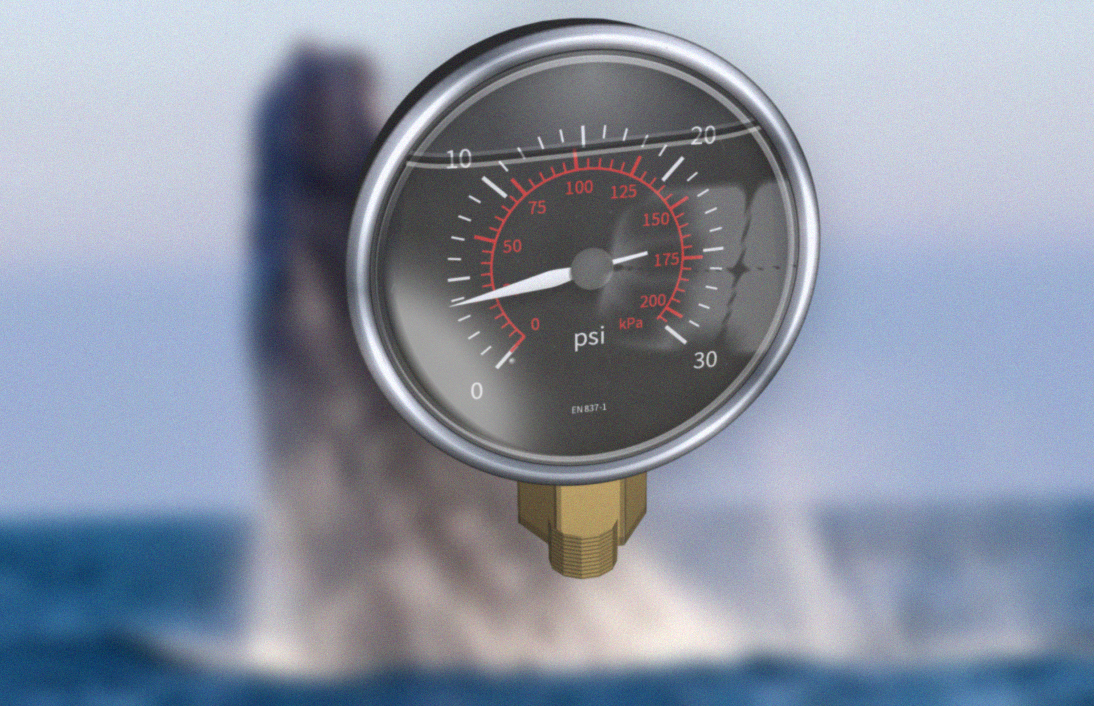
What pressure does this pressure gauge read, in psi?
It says 4 psi
